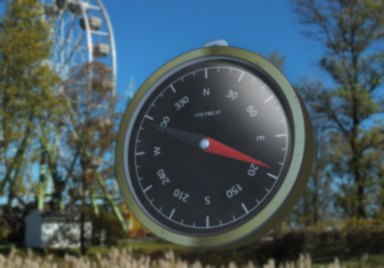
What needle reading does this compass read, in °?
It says 115 °
